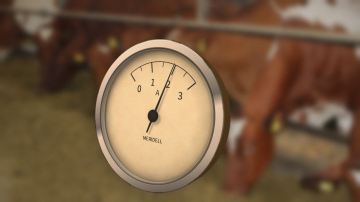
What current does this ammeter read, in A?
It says 2 A
